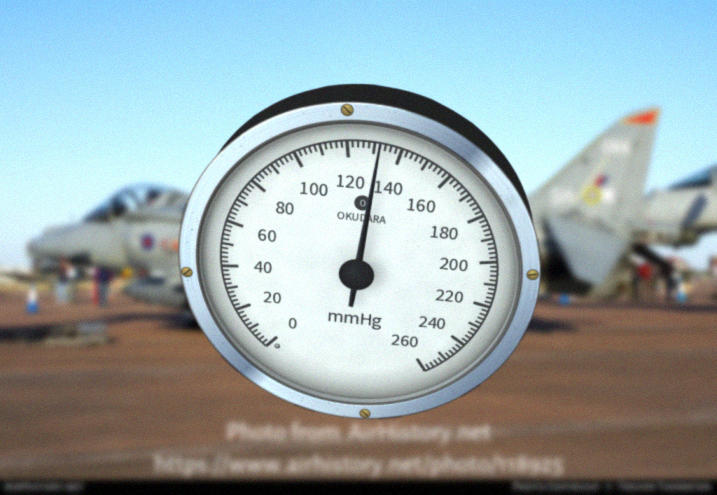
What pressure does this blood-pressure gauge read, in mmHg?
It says 132 mmHg
